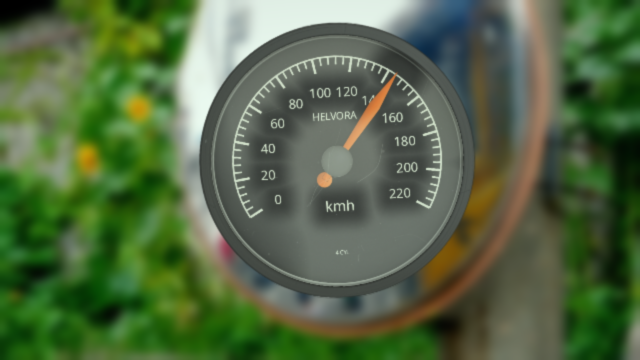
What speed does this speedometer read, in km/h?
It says 144 km/h
